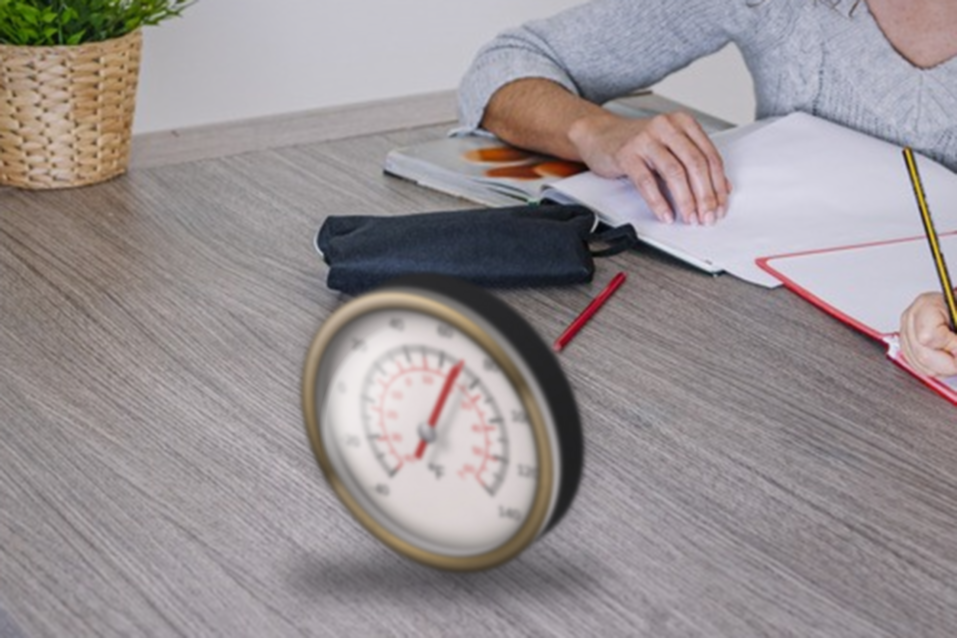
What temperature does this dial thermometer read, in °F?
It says 70 °F
